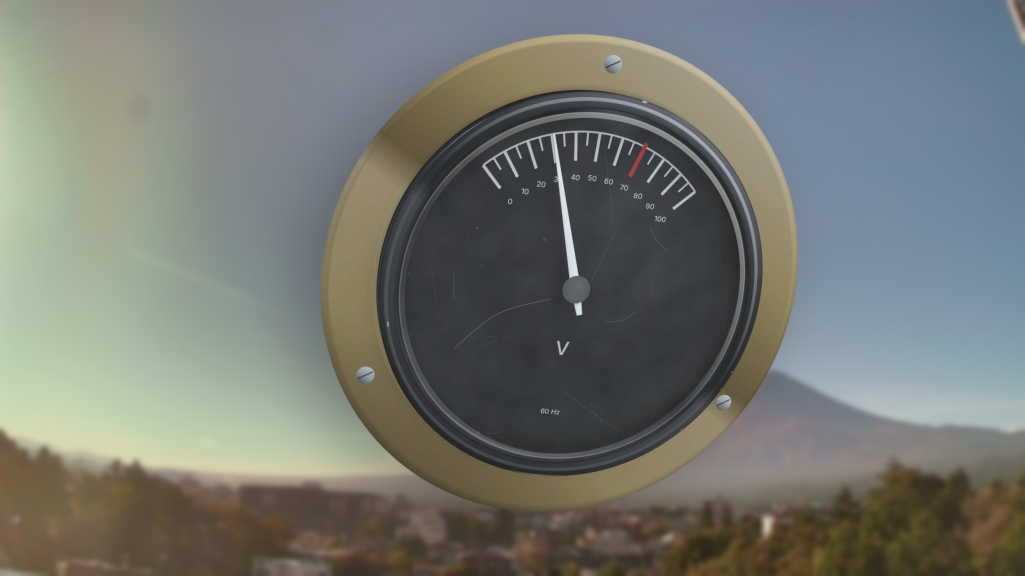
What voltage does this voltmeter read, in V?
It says 30 V
